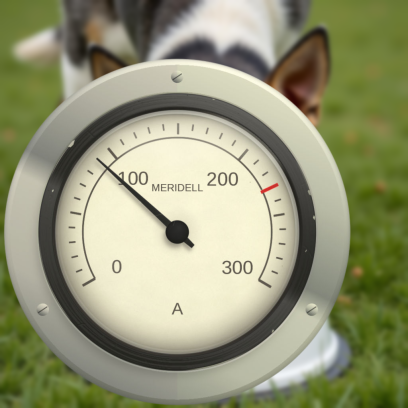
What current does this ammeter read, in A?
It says 90 A
